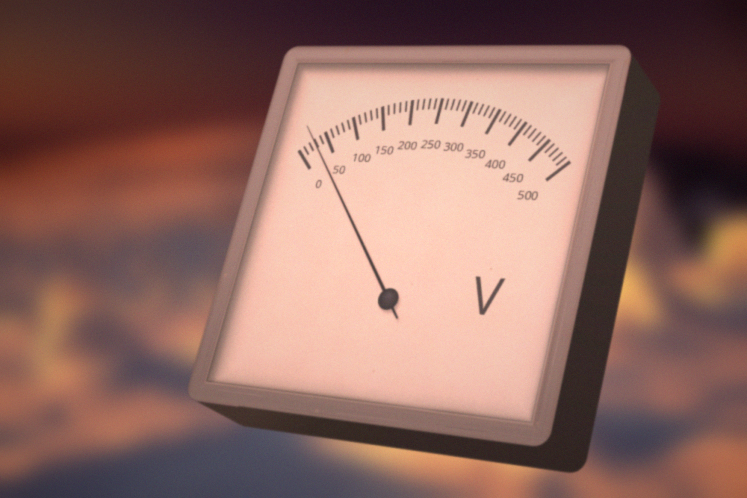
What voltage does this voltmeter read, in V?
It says 30 V
